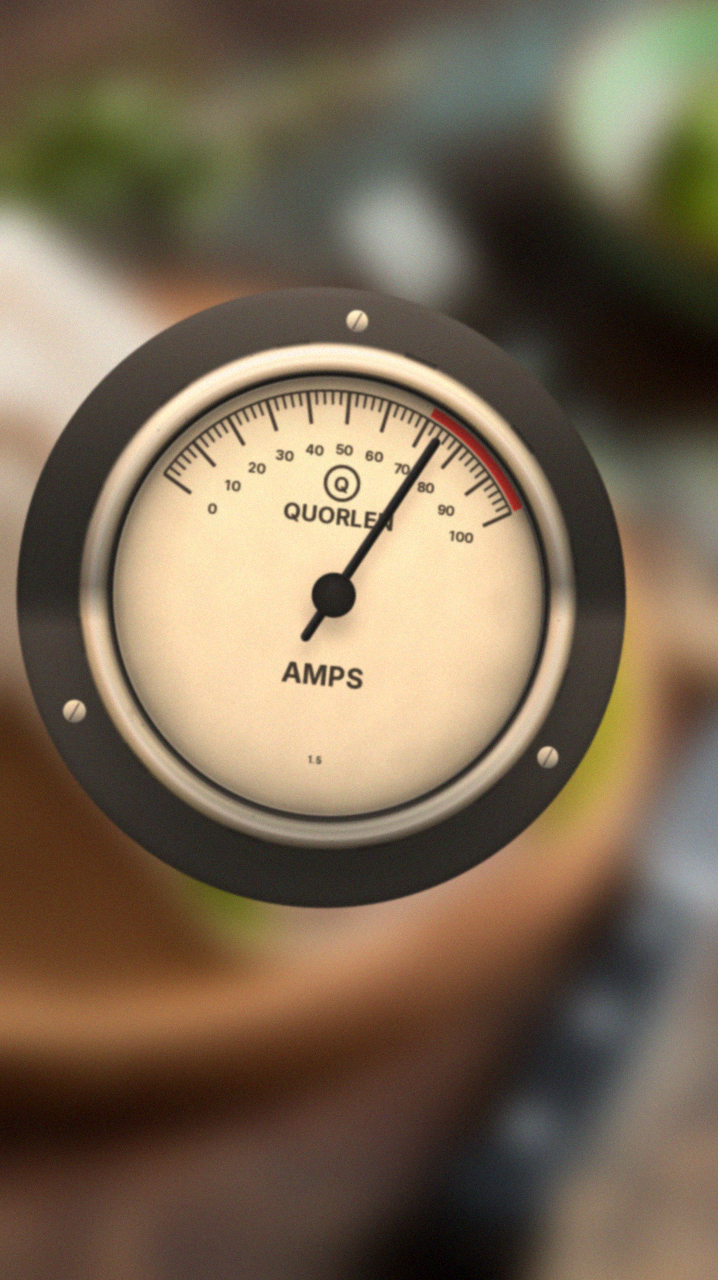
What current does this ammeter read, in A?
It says 74 A
